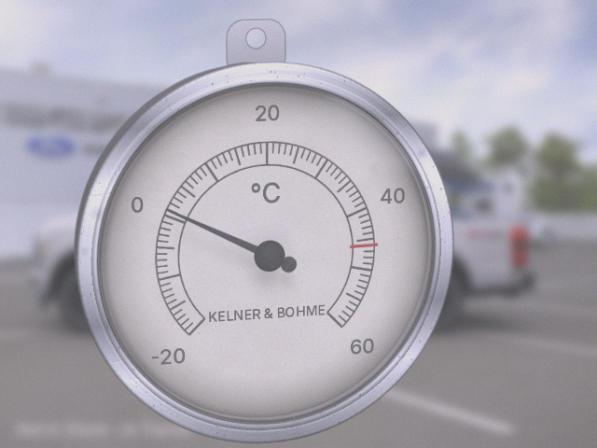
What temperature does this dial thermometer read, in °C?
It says 1 °C
